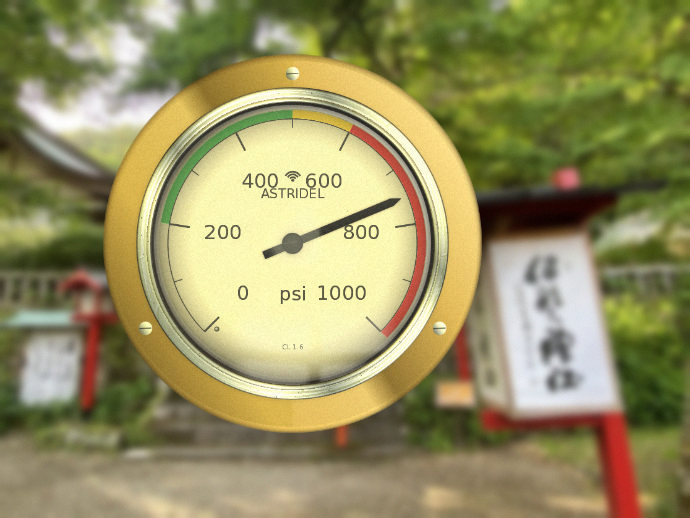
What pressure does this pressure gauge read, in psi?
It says 750 psi
